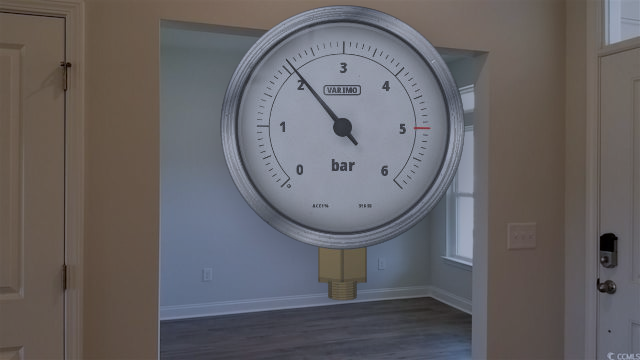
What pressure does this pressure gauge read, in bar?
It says 2.1 bar
